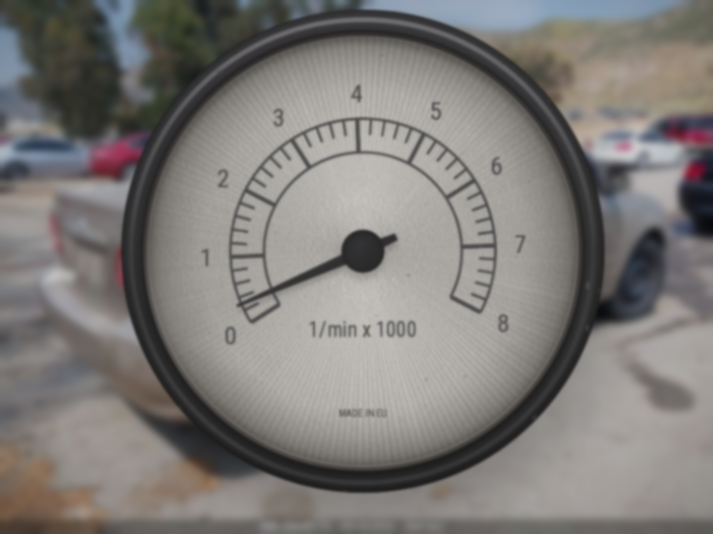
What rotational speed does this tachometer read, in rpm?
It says 300 rpm
